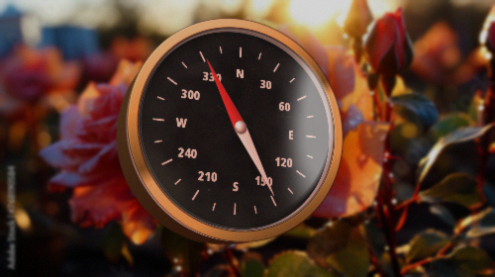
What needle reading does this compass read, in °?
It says 330 °
